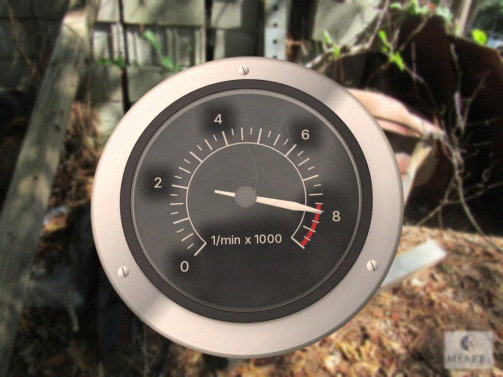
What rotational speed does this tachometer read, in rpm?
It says 8000 rpm
